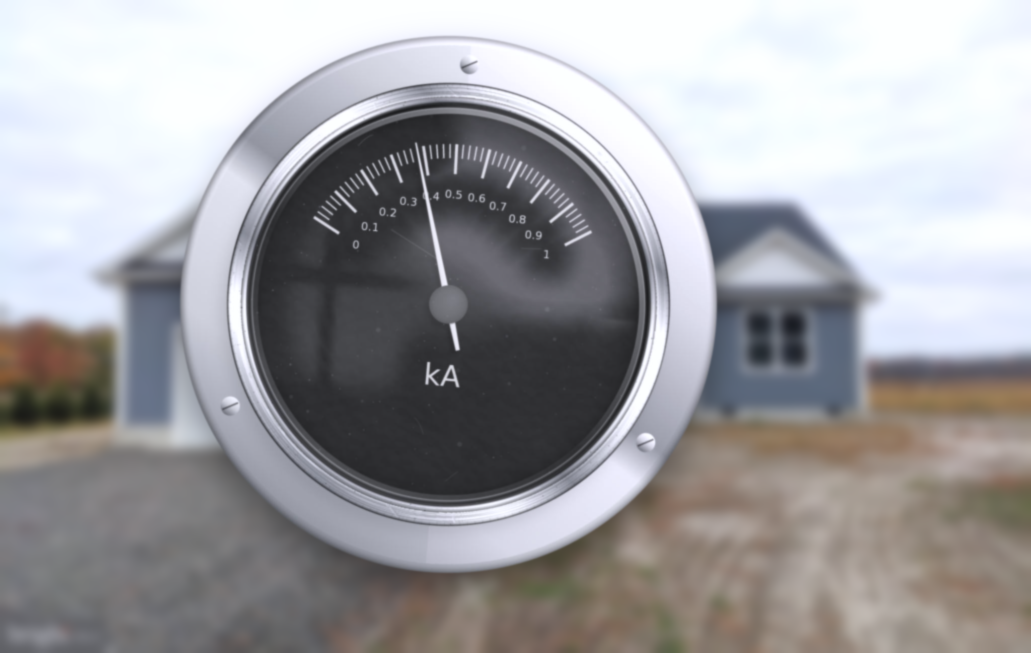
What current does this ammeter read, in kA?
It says 0.38 kA
